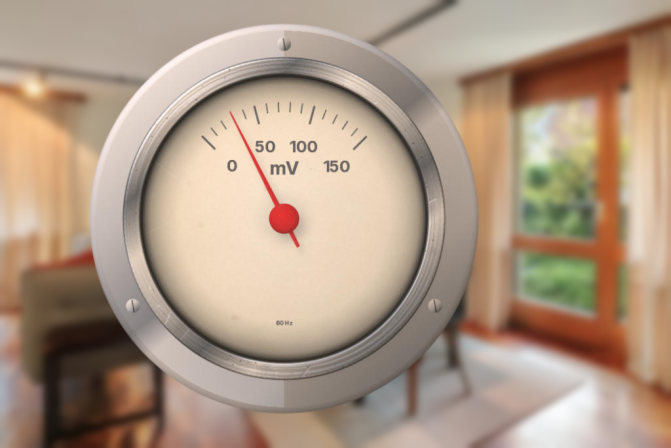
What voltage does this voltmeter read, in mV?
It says 30 mV
